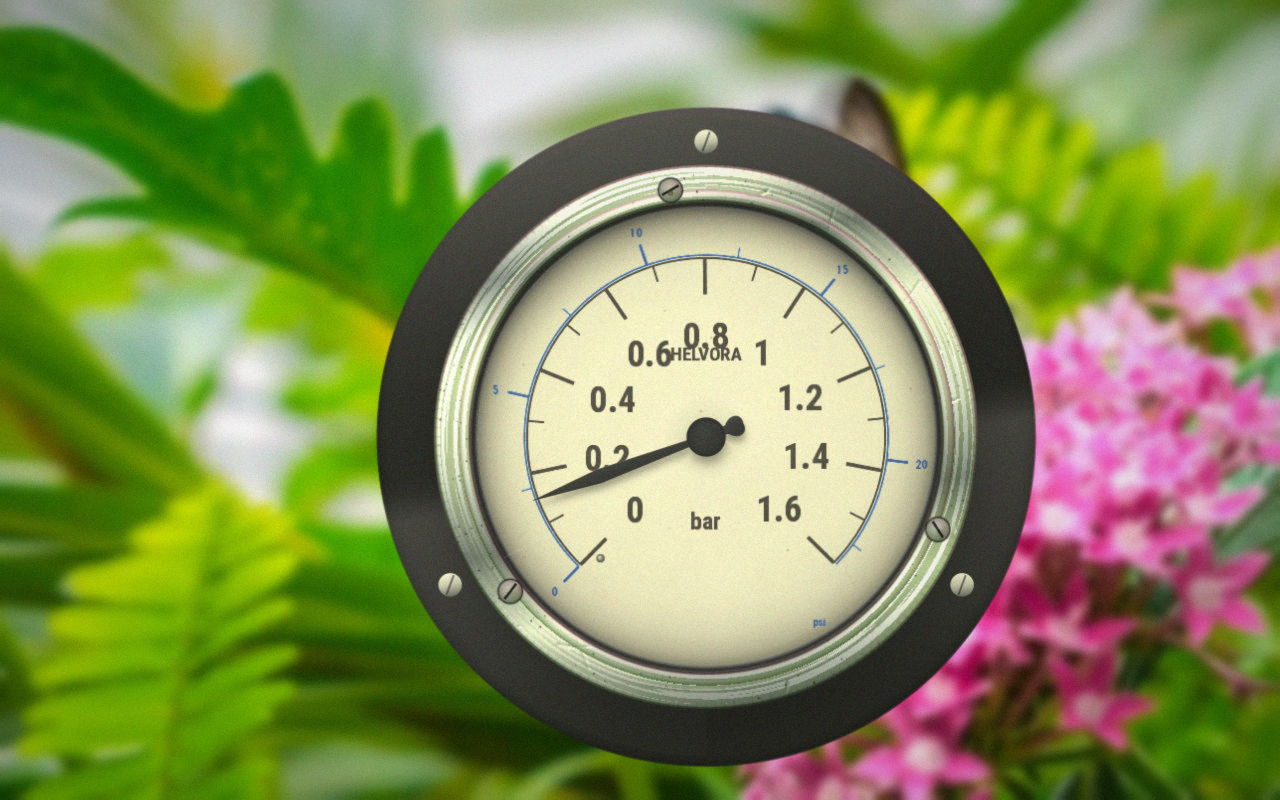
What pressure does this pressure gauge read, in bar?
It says 0.15 bar
